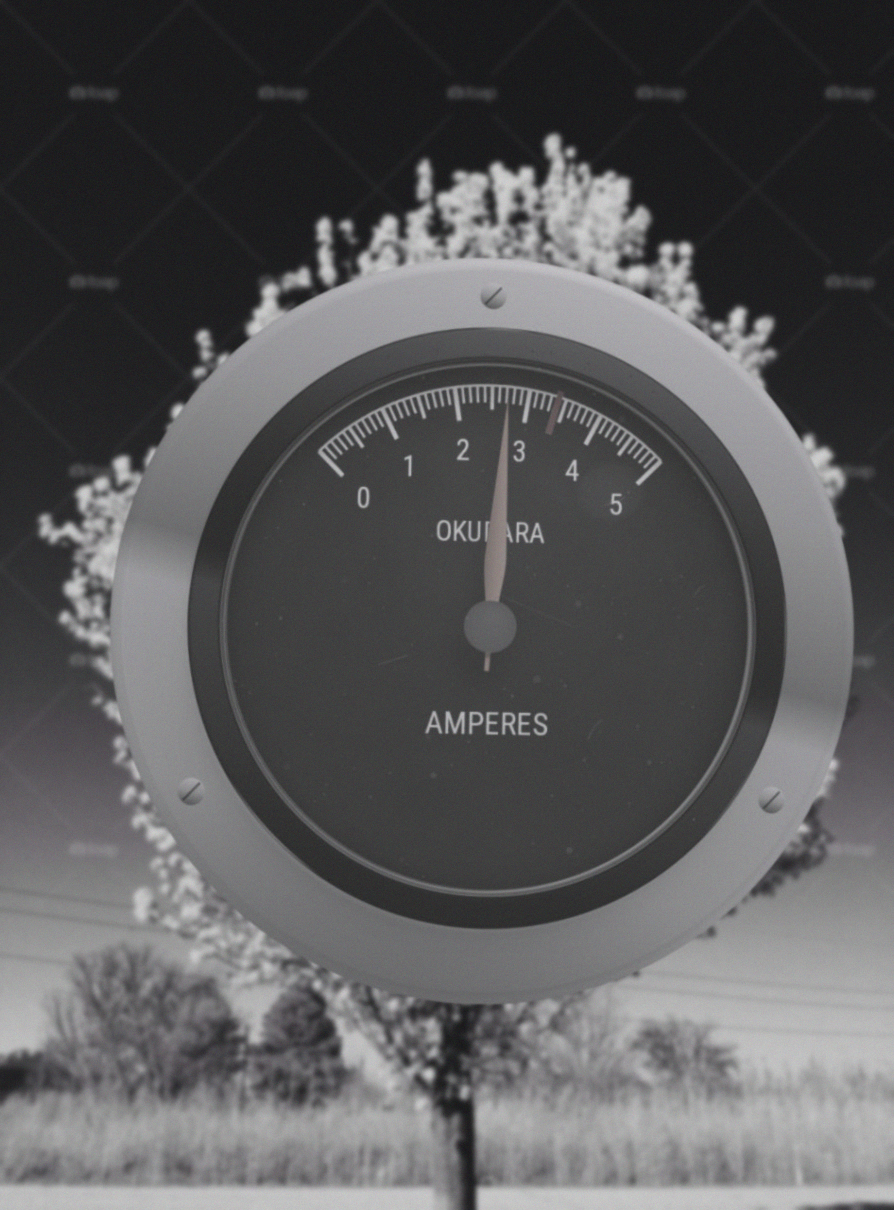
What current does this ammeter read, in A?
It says 2.7 A
